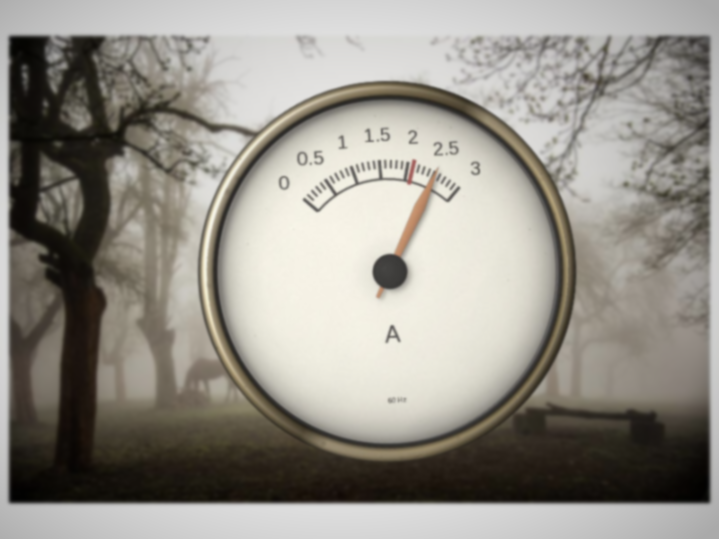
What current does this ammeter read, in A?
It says 2.5 A
